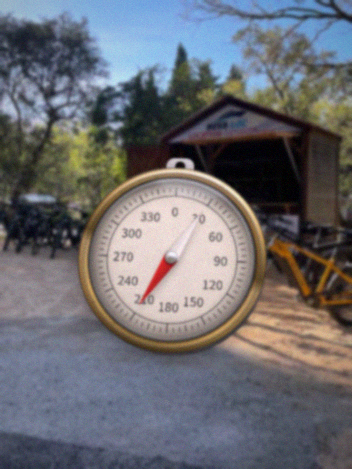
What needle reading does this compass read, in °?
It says 210 °
